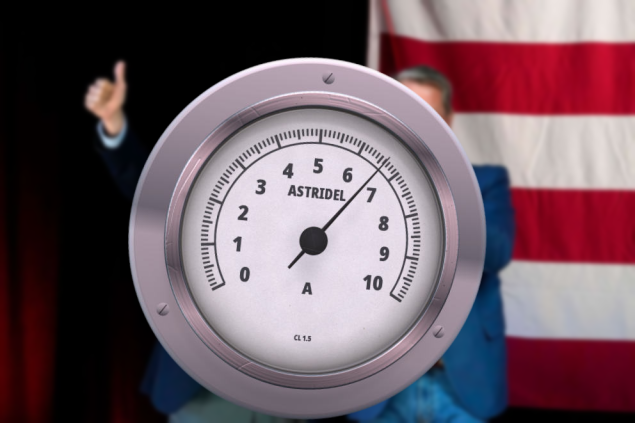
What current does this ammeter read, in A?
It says 6.6 A
